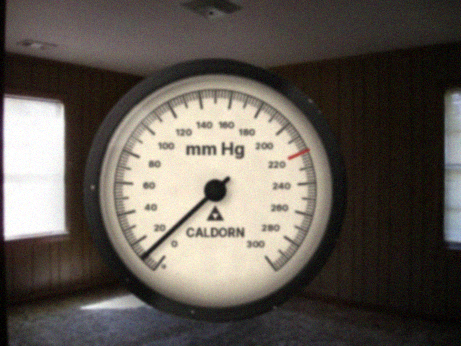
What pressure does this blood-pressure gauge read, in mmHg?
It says 10 mmHg
